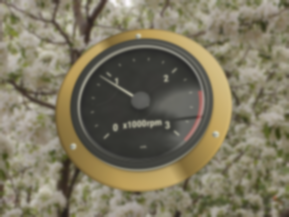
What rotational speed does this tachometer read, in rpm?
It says 900 rpm
